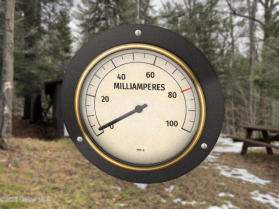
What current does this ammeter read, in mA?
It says 2.5 mA
